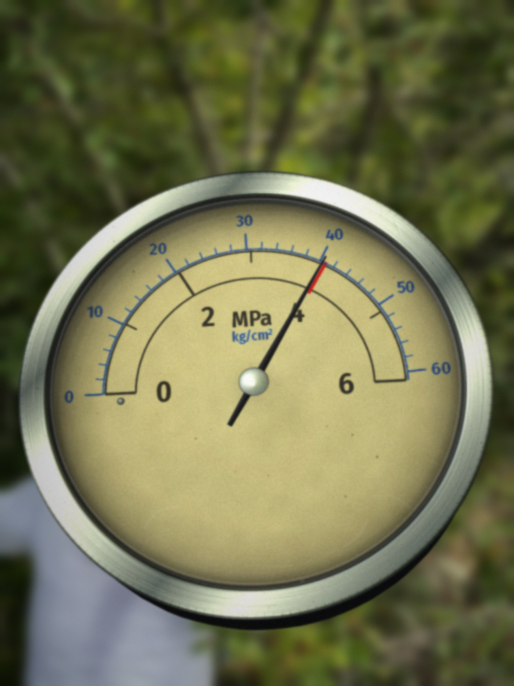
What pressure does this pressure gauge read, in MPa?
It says 4 MPa
